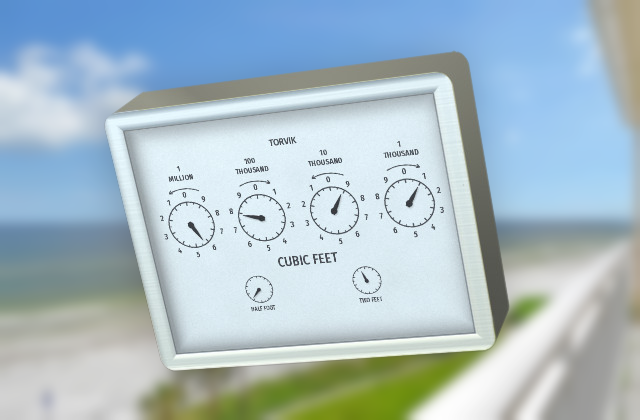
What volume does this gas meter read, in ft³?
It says 579100 ft³
